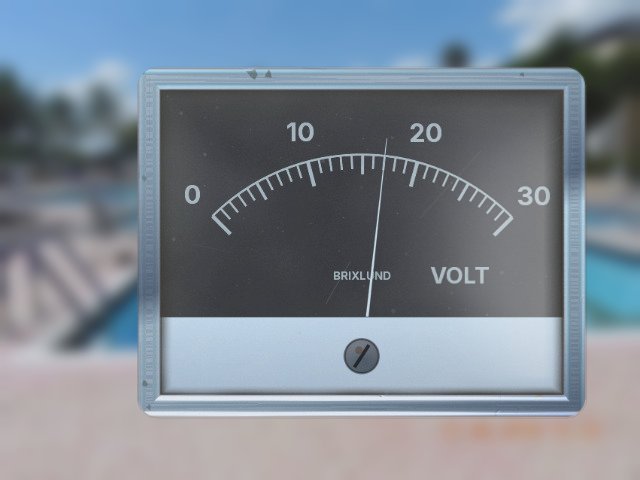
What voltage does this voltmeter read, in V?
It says 17 V
